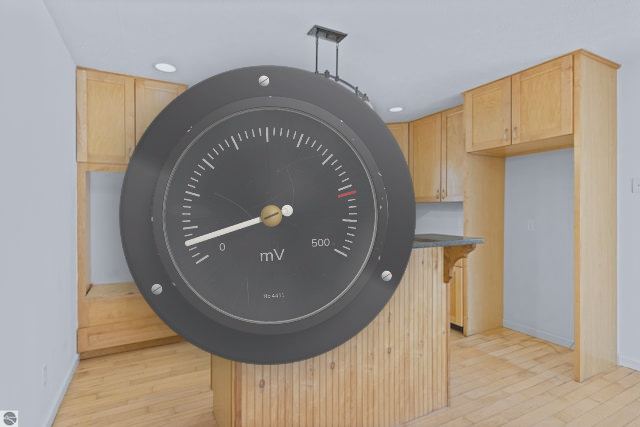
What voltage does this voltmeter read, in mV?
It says 30 mV
